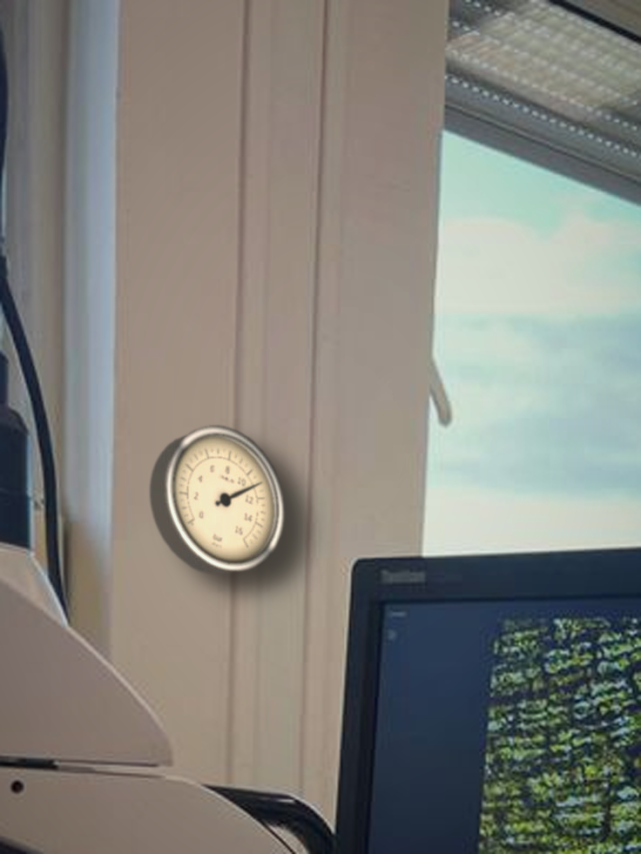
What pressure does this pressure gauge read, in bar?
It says 11 bar
